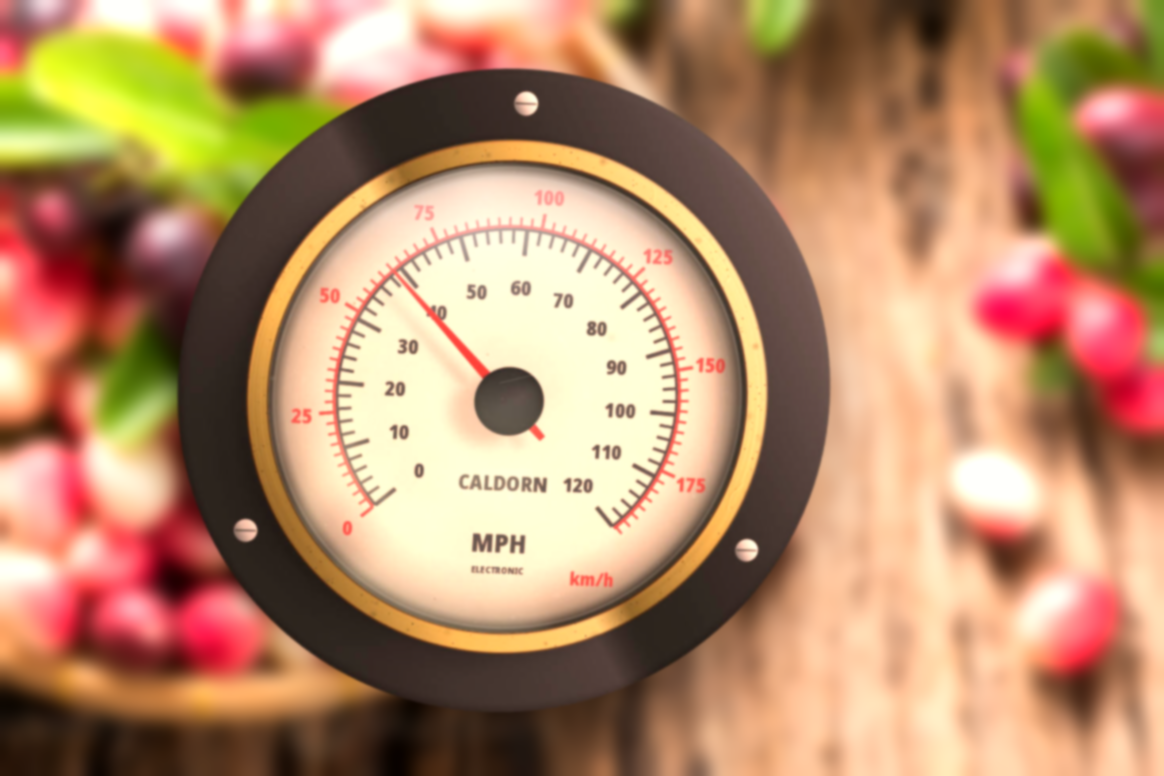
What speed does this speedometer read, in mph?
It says 39 mph
